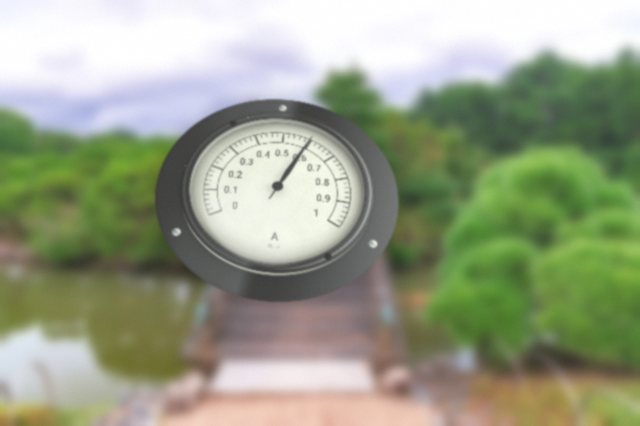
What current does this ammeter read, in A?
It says 0.6 A
